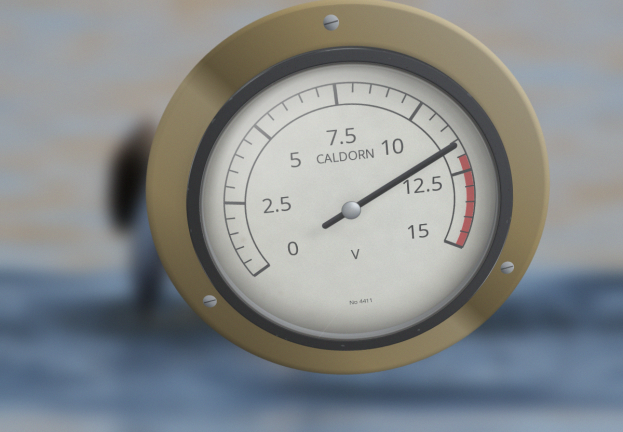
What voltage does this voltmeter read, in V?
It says 11.5 V
